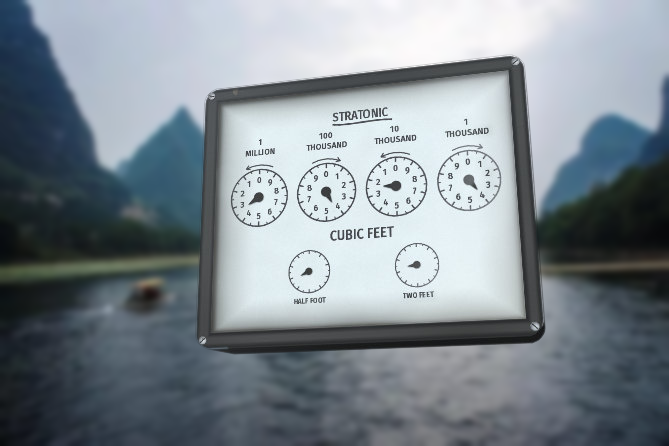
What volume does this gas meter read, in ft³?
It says 342400 ft³
